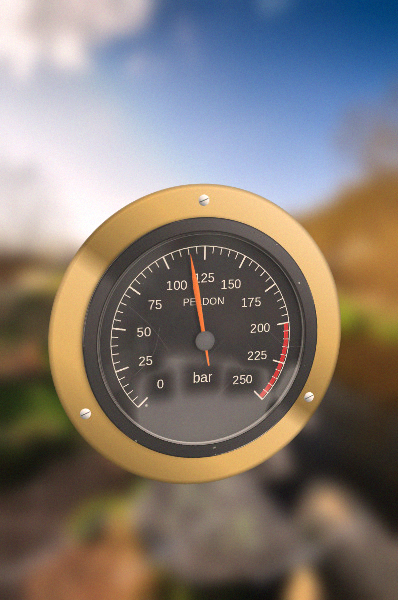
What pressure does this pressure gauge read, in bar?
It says 115 bar
